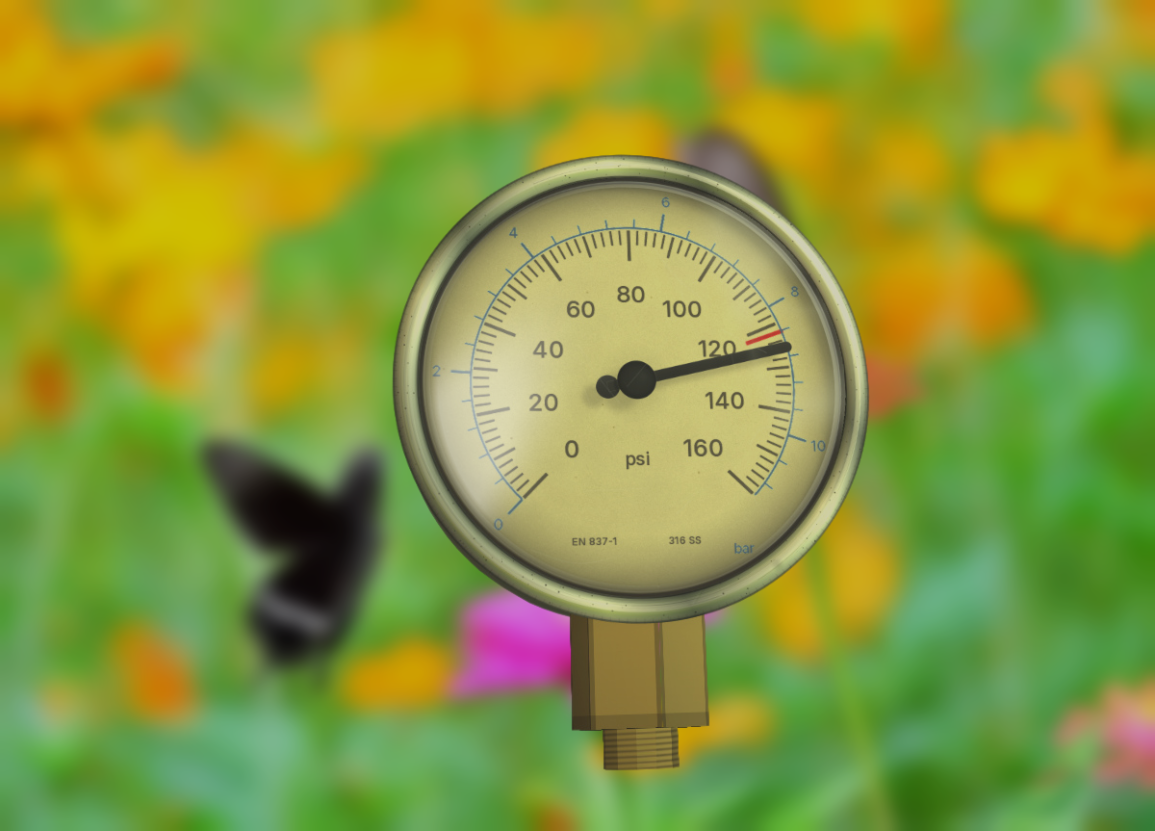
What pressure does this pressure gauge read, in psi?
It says 126 psi
